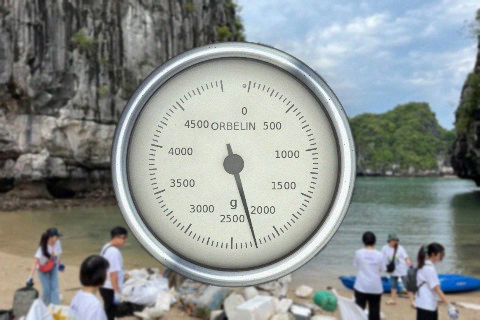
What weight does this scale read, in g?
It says 2250 g
